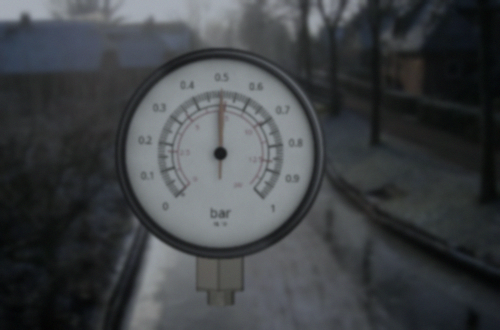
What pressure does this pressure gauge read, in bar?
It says 0.5 bar
